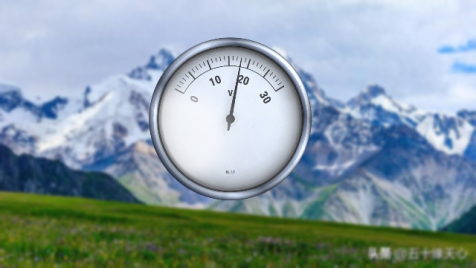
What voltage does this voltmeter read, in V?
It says 18 V
